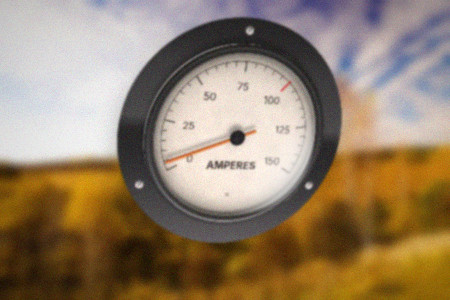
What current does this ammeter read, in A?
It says 5 A
